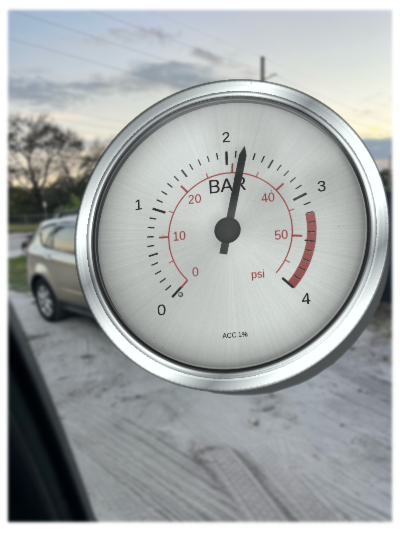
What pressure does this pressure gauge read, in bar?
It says 2.2 bar
